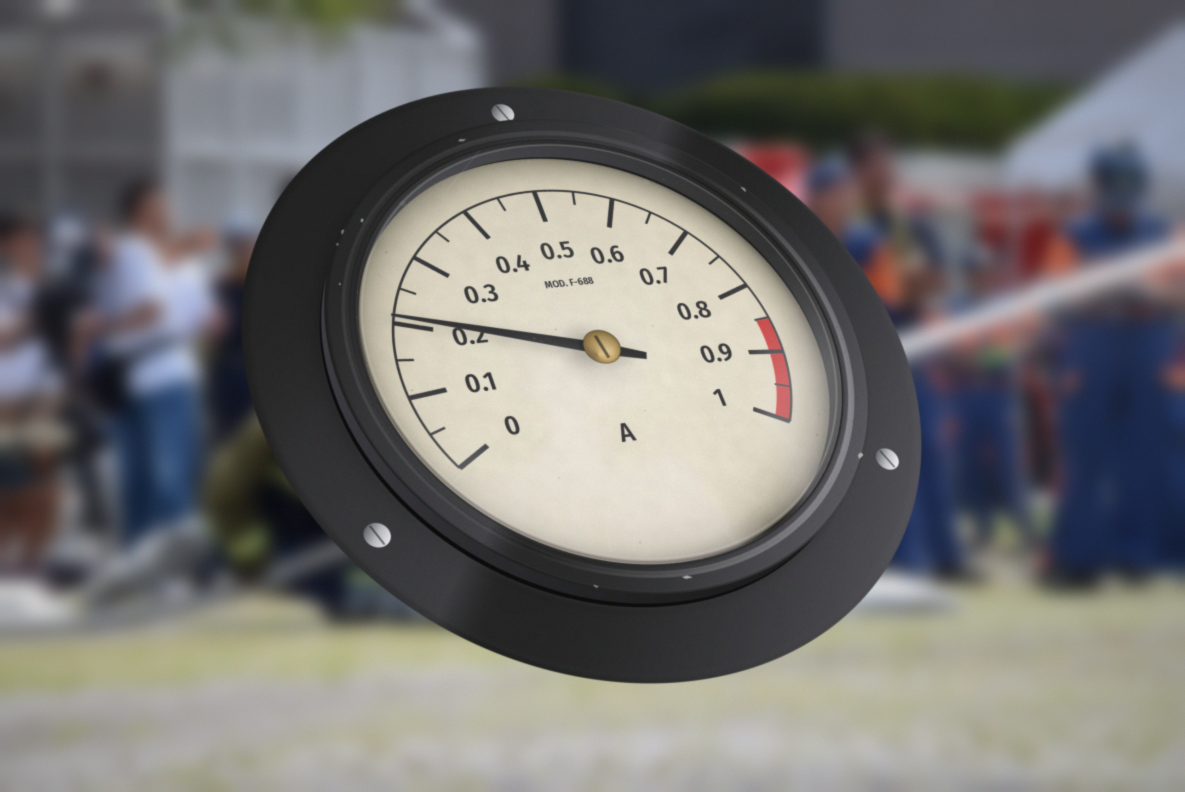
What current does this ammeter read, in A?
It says 0.2 A
